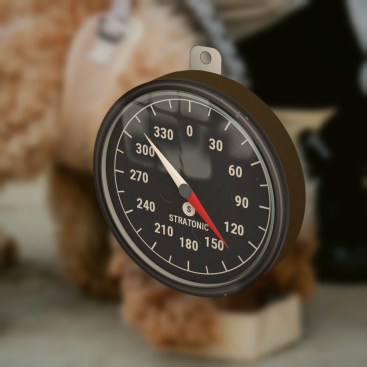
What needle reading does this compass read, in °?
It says 135 °
